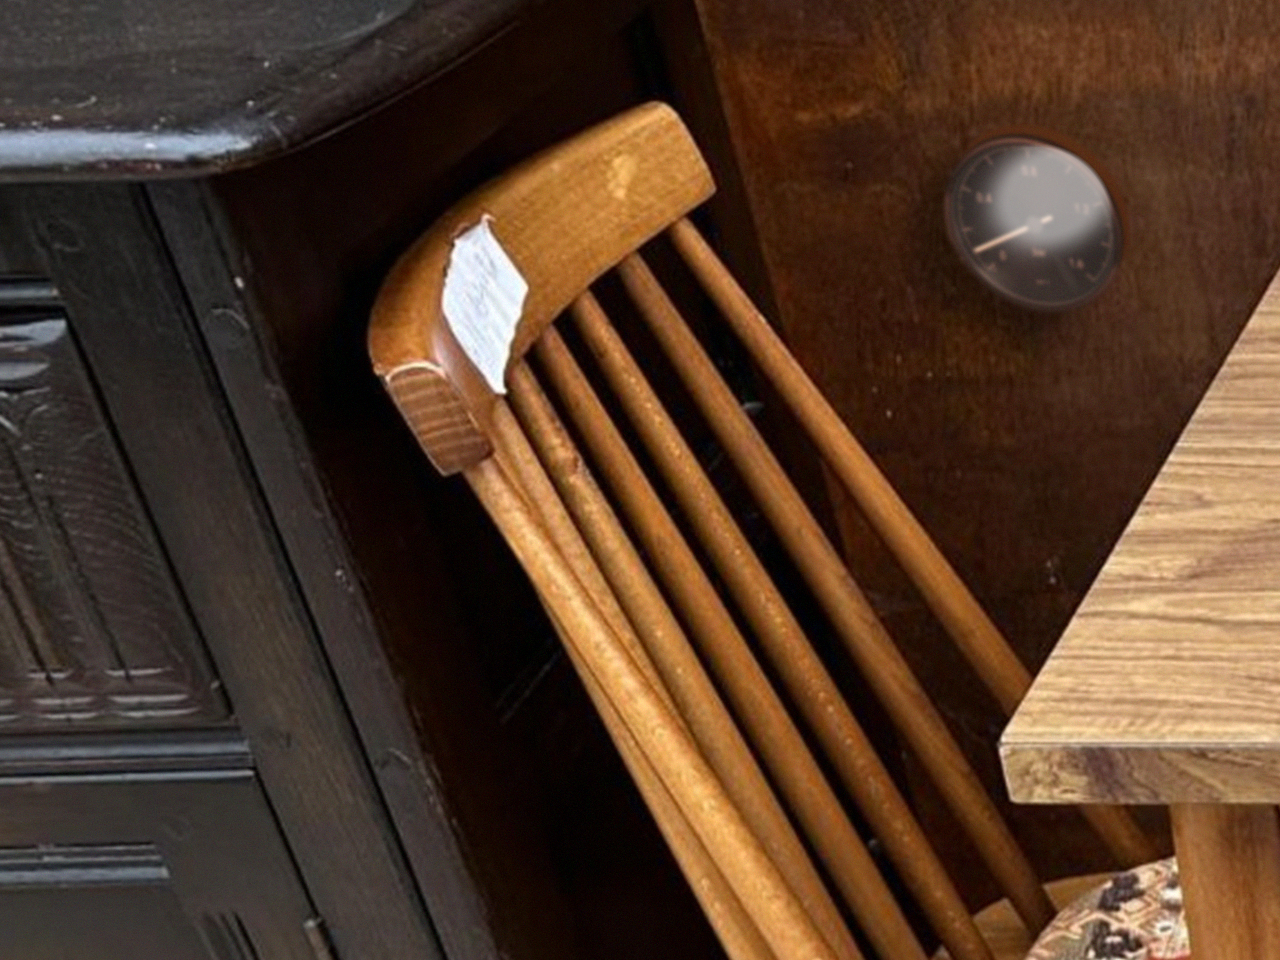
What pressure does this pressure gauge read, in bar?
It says 0.1 bar
